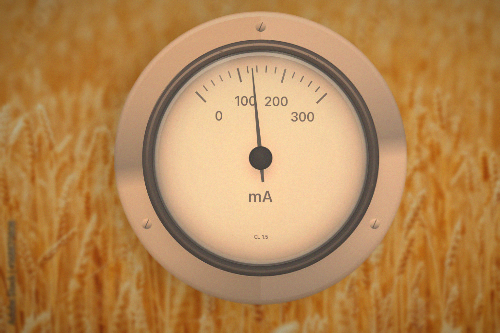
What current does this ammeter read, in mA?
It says 130 mA
